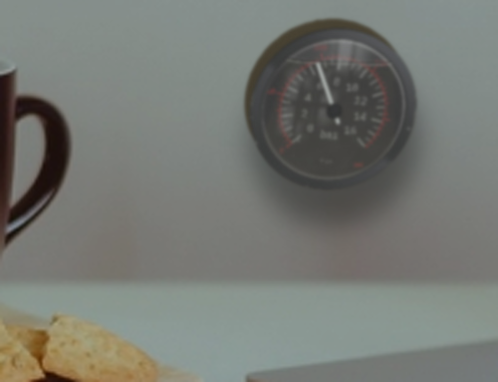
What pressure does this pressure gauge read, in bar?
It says 6.5 bar
